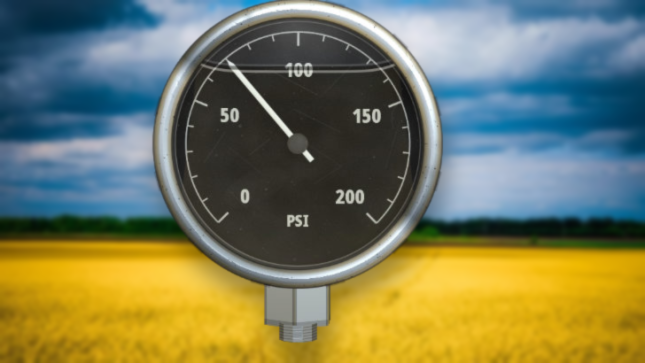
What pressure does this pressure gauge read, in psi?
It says 70 psi
